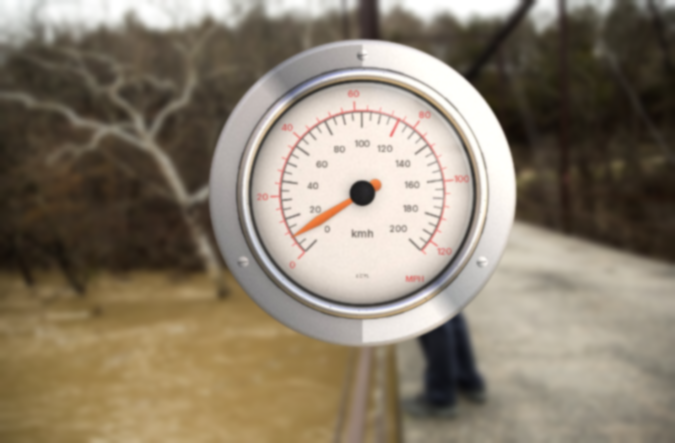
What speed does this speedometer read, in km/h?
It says 10 km/h
